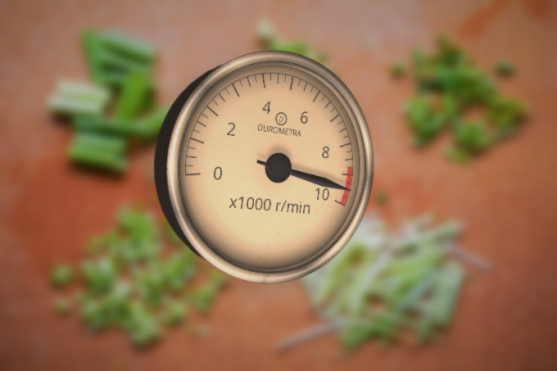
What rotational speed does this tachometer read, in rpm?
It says 9500 rpm
